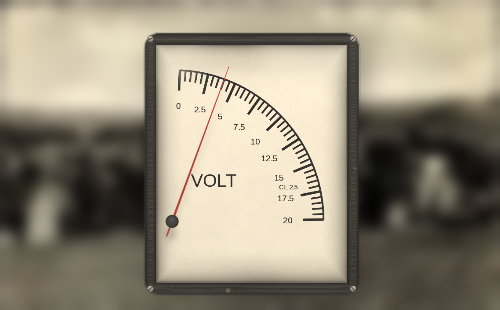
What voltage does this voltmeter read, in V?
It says 4 V
